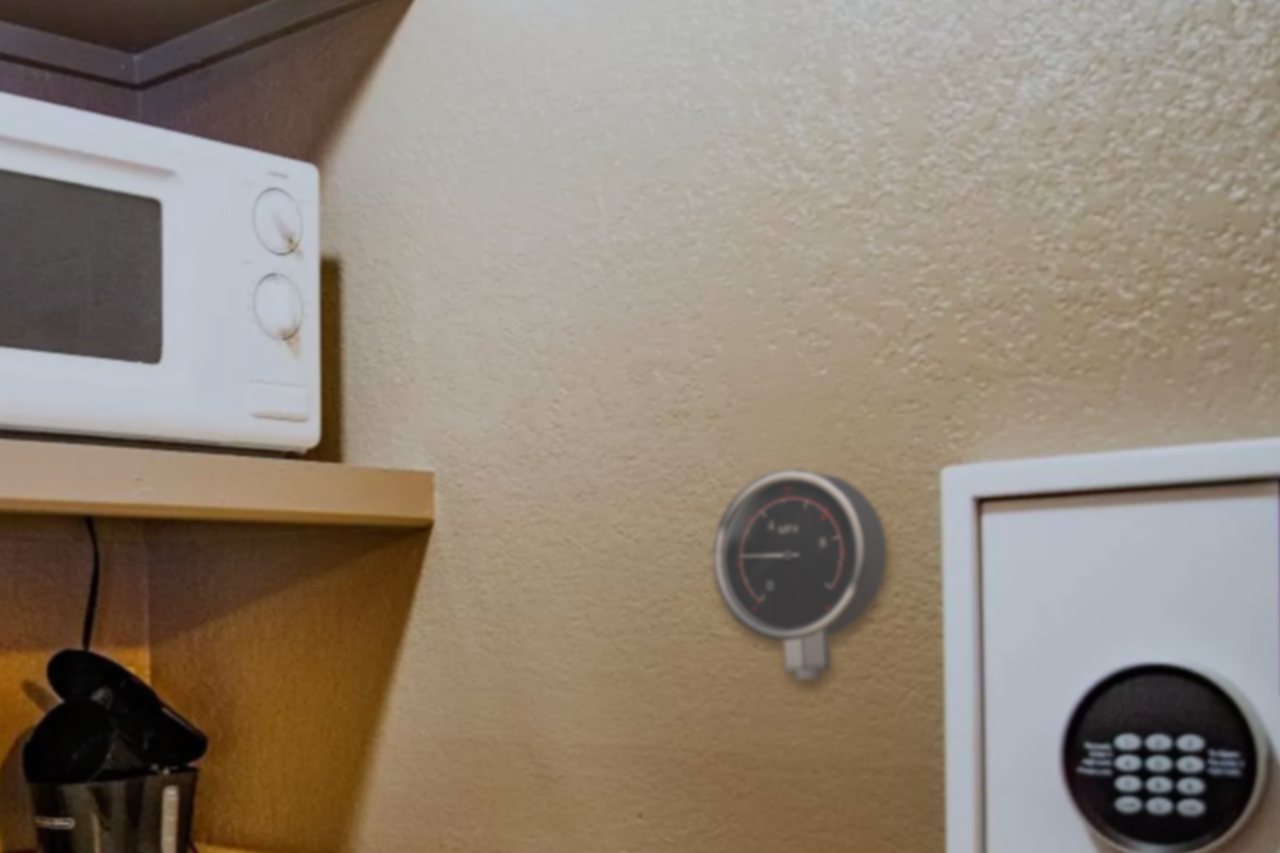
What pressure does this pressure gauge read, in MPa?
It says 2 MPa
